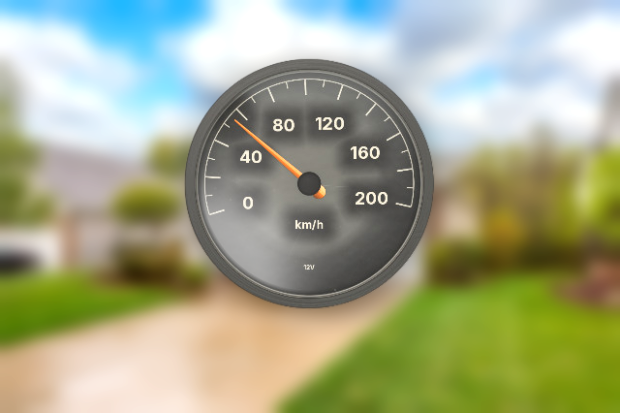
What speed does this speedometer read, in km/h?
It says 55 km/h
